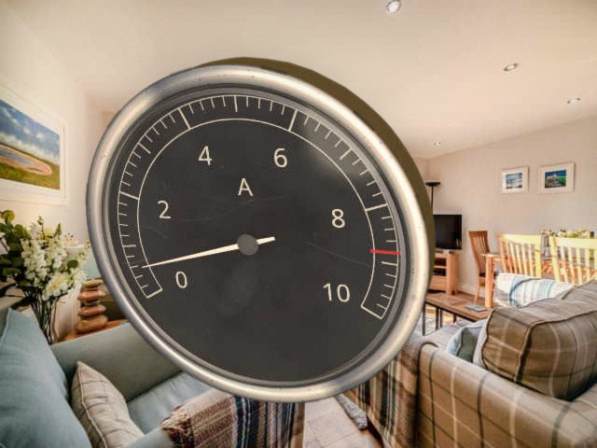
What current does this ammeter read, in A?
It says 0.6 A
